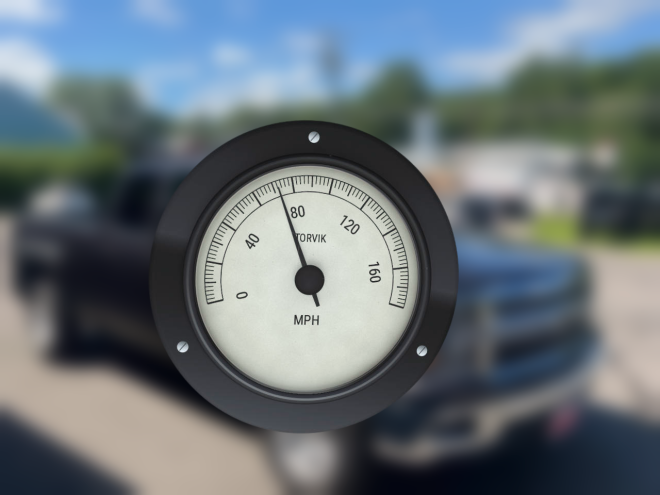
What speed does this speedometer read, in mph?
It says 72 mph
